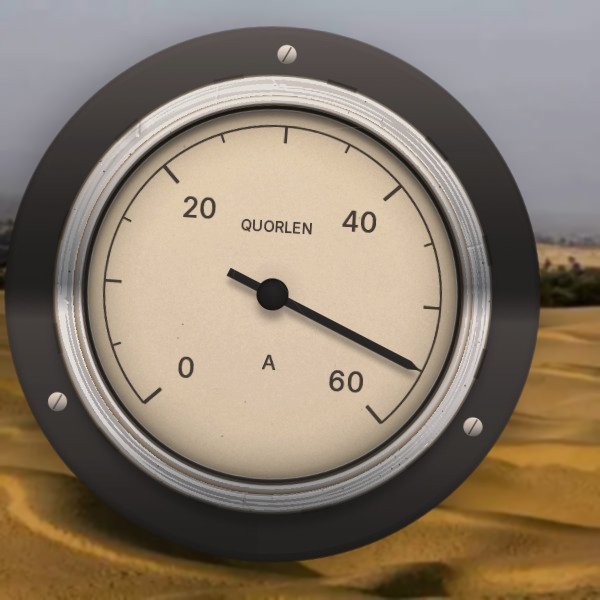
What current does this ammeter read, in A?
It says 55 A
